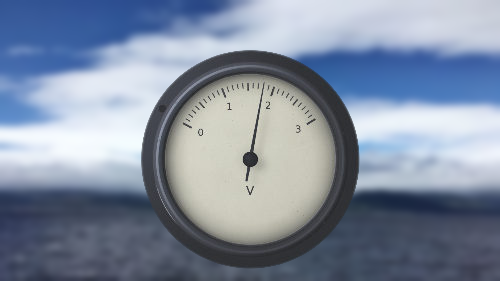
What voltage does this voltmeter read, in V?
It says 1.8 V
